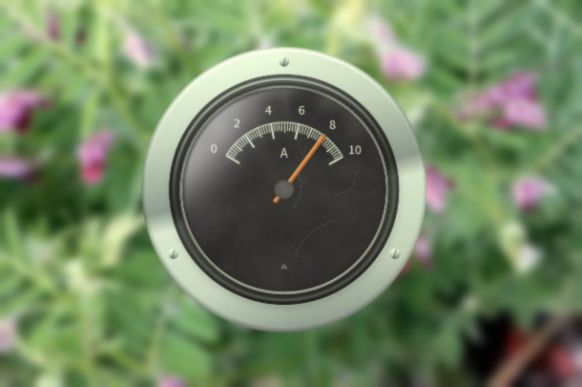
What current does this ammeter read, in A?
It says 8 A
